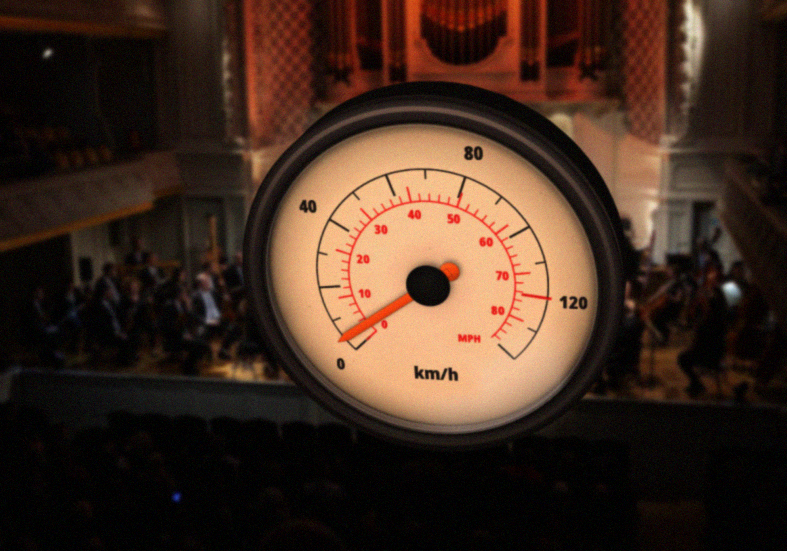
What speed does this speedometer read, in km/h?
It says 5 km/h
